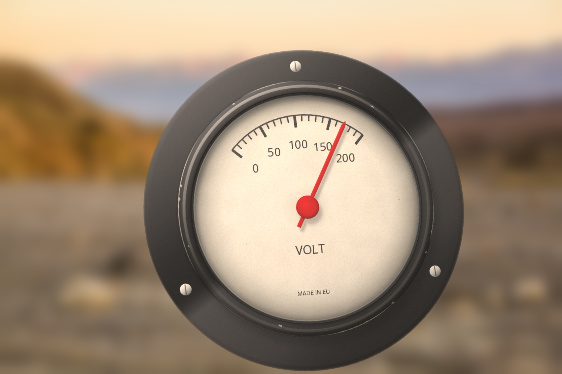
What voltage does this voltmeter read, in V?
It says 170 V
